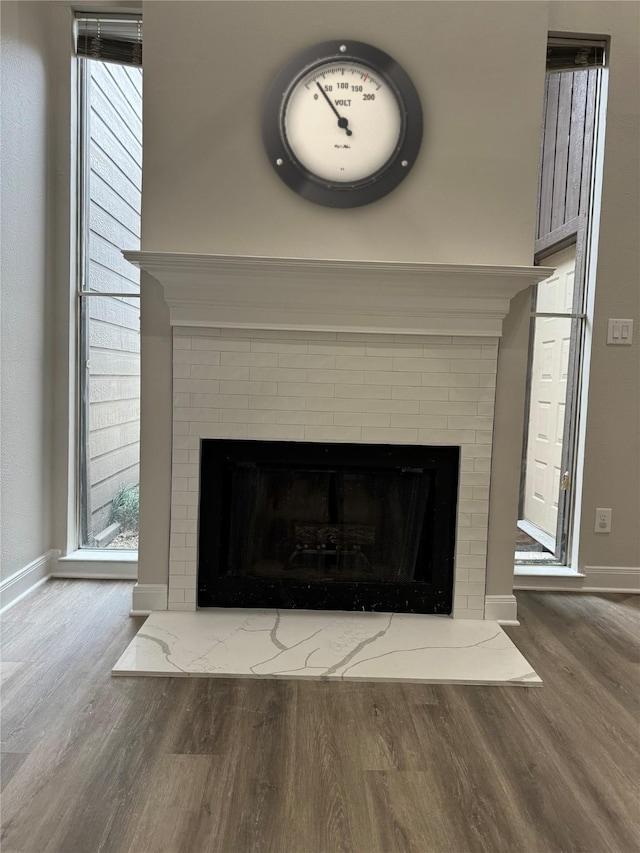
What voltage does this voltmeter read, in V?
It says 25 V
